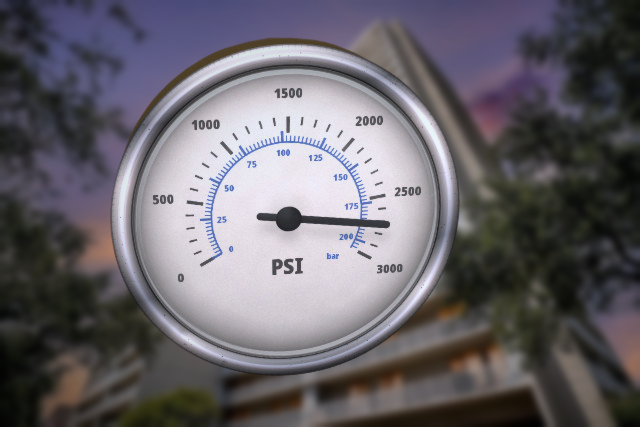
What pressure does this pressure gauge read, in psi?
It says 2700 psi
